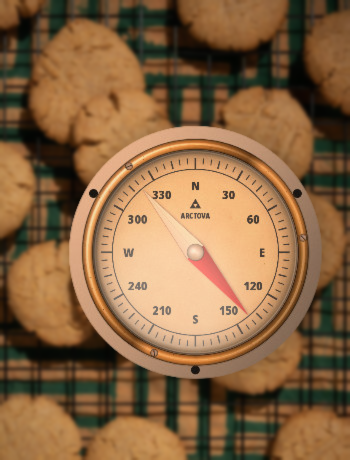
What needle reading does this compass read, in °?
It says 140 °
